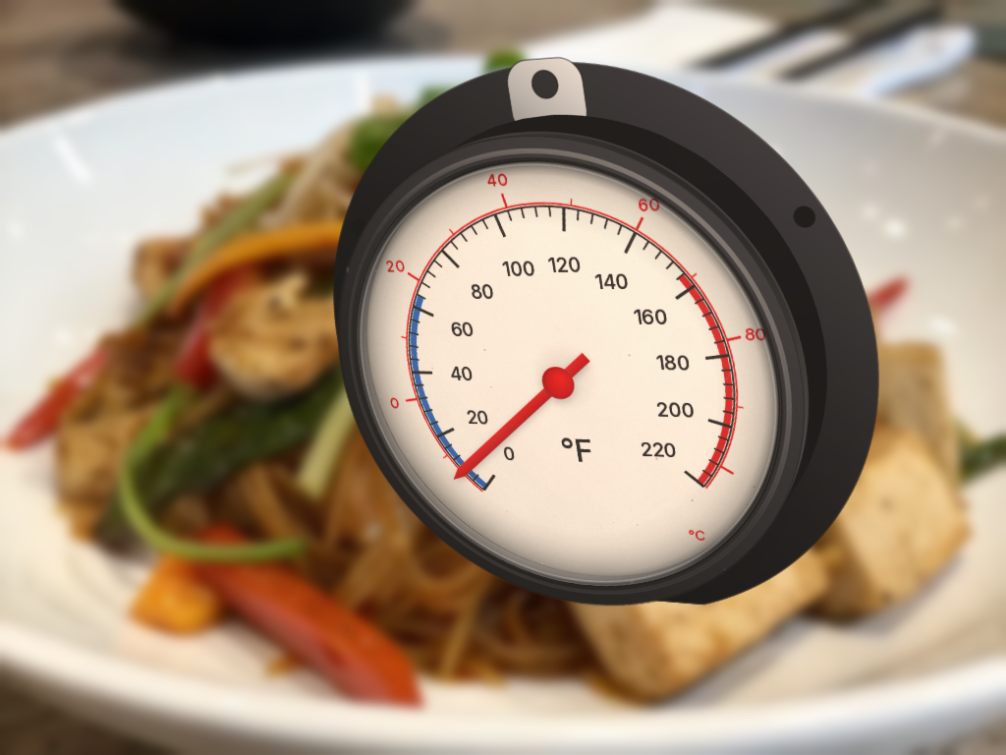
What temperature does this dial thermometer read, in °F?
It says 8 °F
